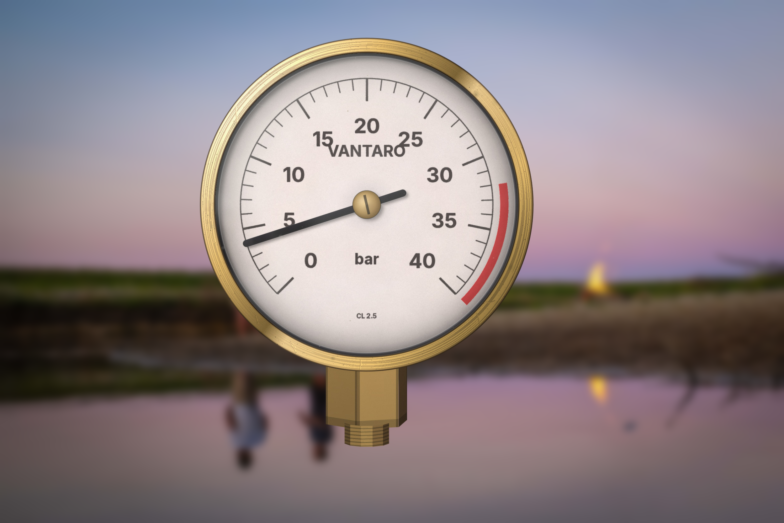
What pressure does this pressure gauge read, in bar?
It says 4 bar
